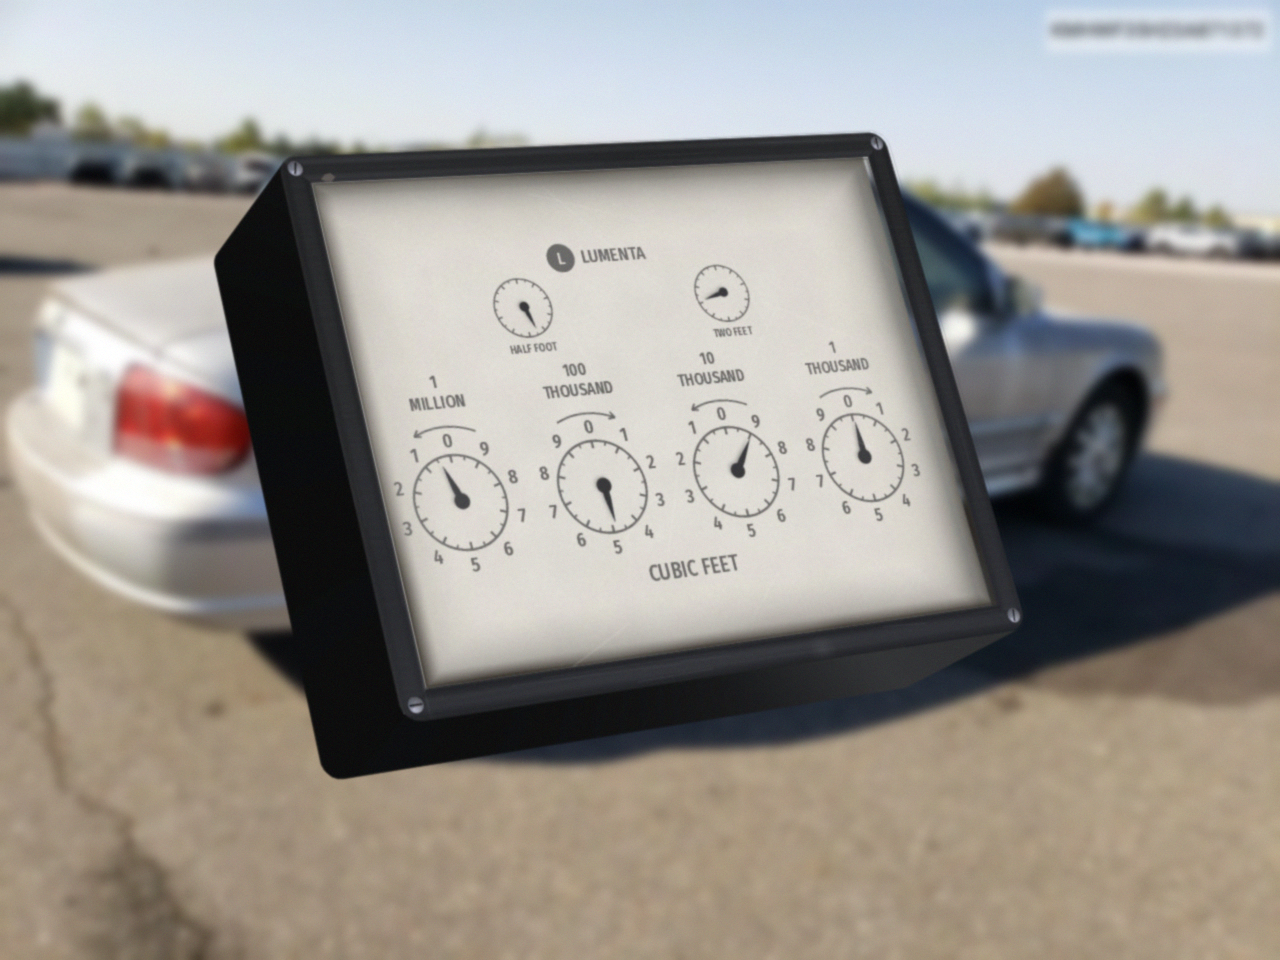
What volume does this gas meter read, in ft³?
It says 49000 ft³
